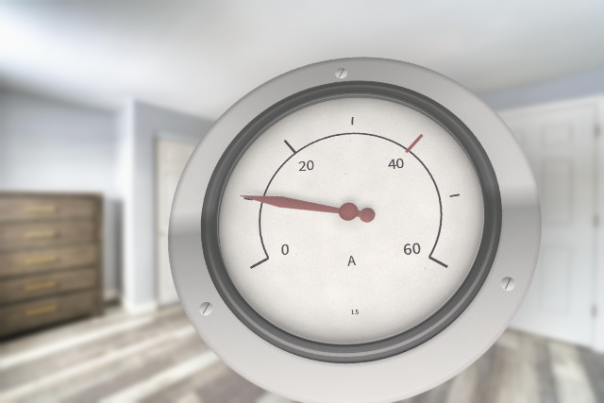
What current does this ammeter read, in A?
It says 10 A
